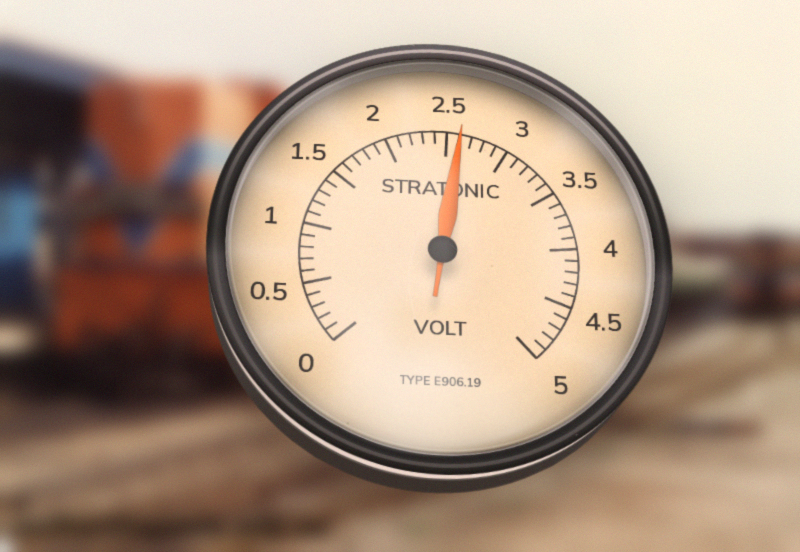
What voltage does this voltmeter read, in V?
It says 2.6 V
